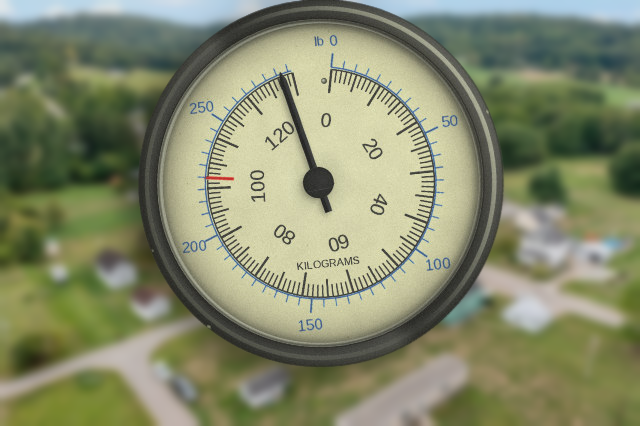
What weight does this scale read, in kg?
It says 128 kg
